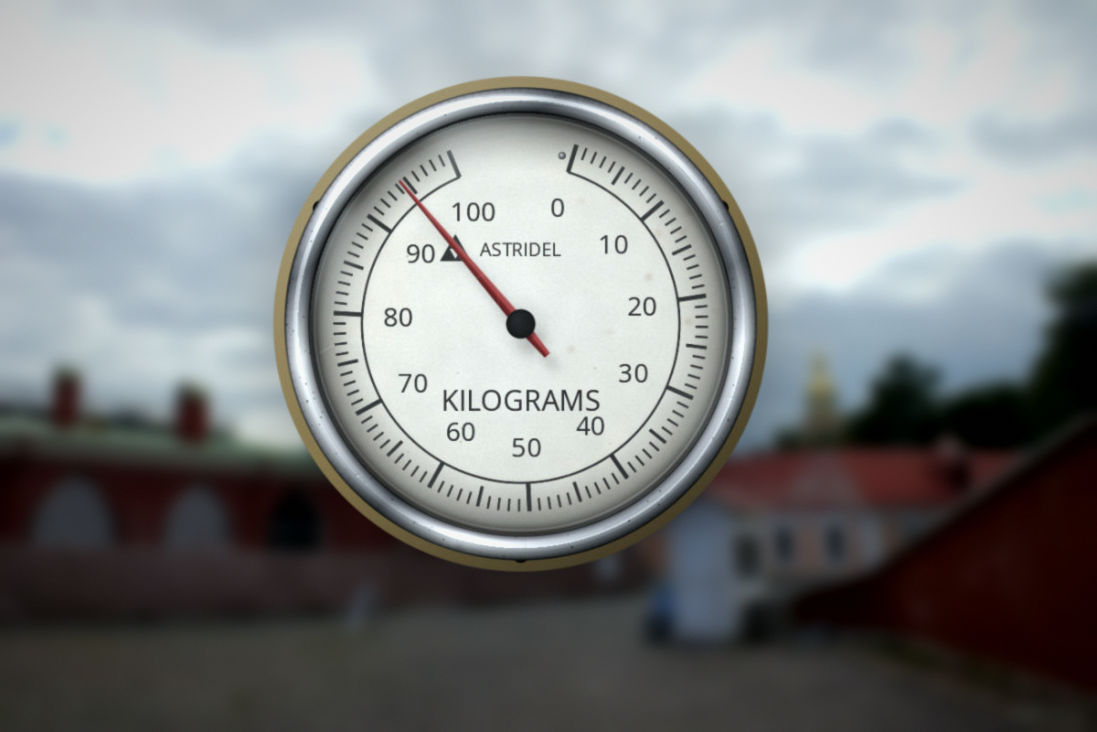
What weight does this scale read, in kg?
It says 94.5 kg
